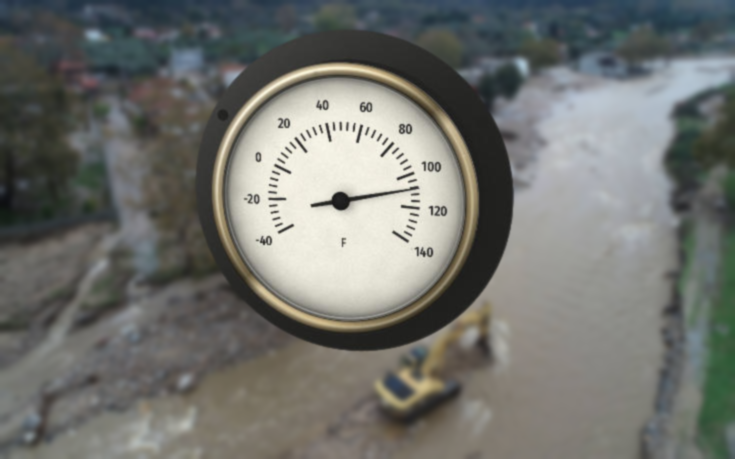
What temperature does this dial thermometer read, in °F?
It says 108 °F
